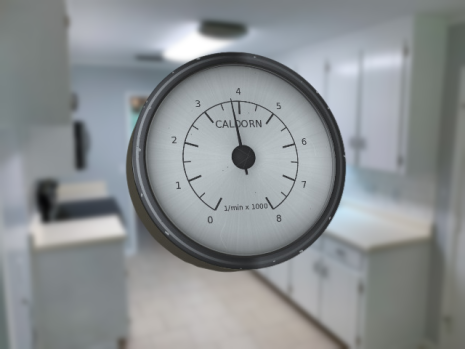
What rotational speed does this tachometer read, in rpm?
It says 3750 rpm
